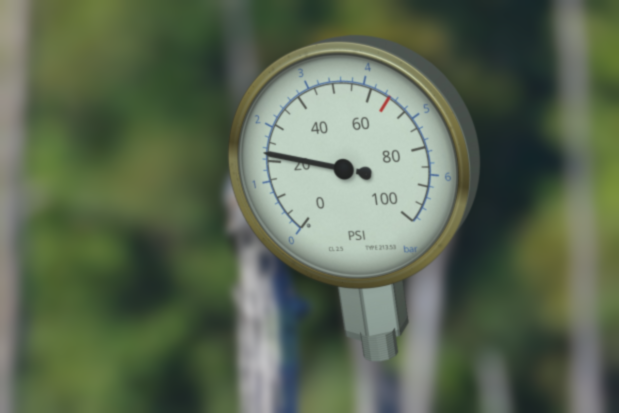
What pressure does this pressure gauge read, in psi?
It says 22.5 psi
